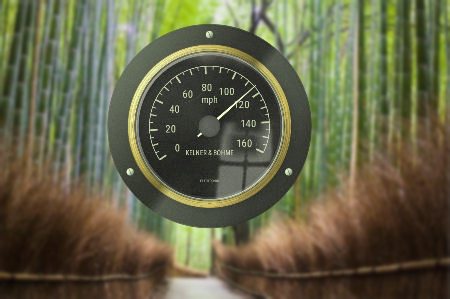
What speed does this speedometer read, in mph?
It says 115 mph
